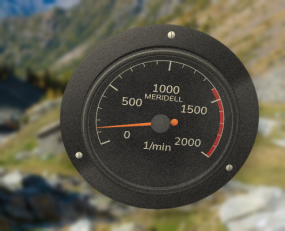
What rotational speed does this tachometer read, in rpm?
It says 150 rpm
